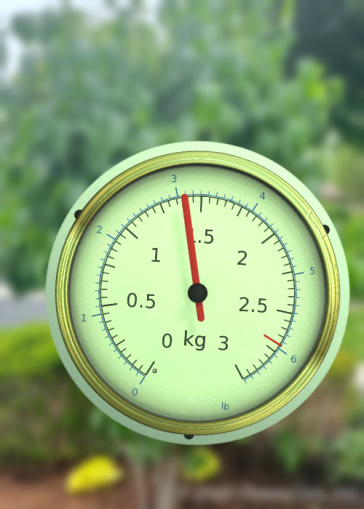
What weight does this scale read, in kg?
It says 1.4 kg
